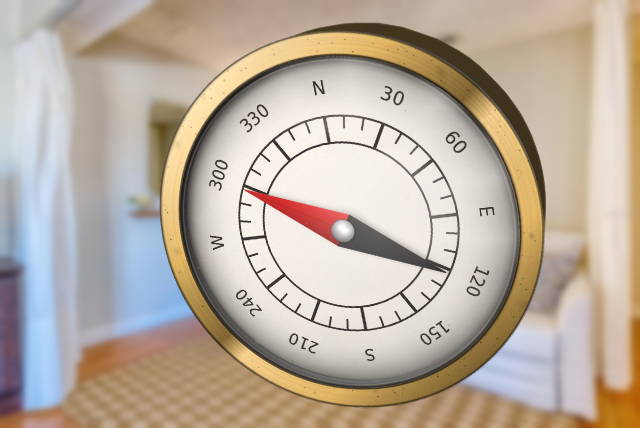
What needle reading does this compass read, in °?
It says 300 °
